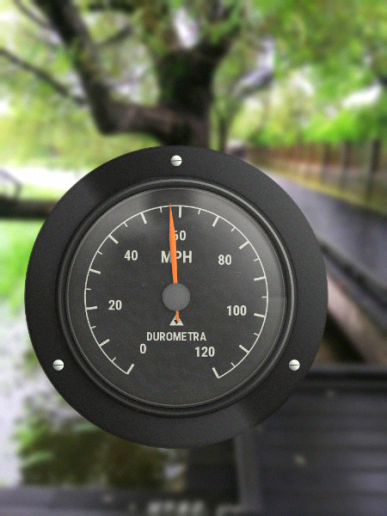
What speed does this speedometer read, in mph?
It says 57.5 mph
